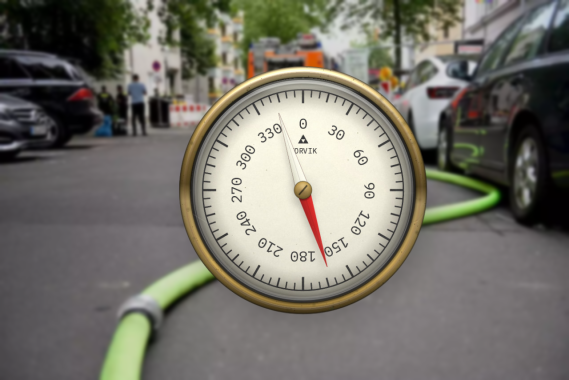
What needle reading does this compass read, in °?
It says 162.5 °
